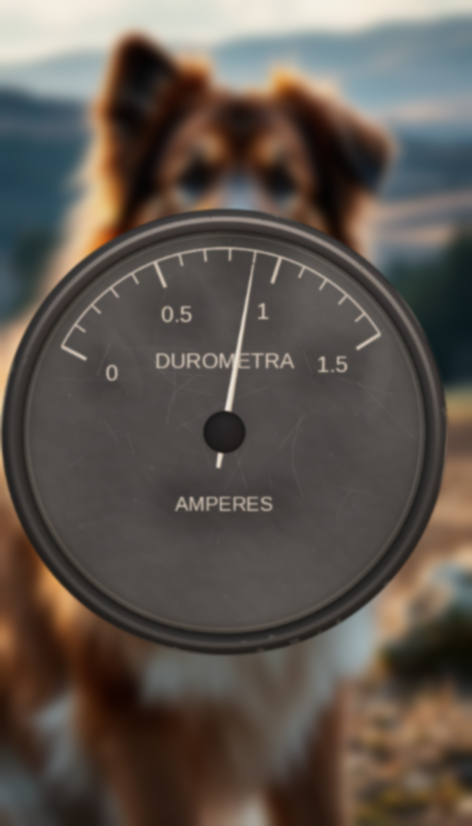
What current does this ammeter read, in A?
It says 0.9 A
